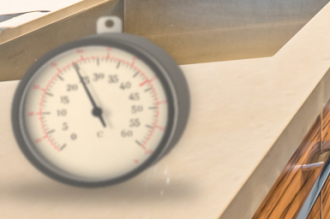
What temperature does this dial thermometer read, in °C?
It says 25 °C
